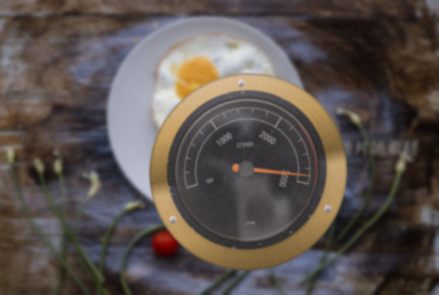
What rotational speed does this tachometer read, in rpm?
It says 2900 rpm
